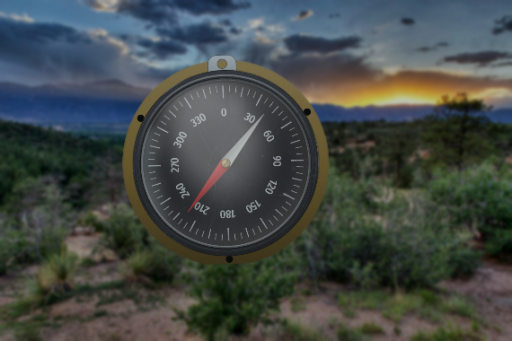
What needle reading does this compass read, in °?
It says 220 °
